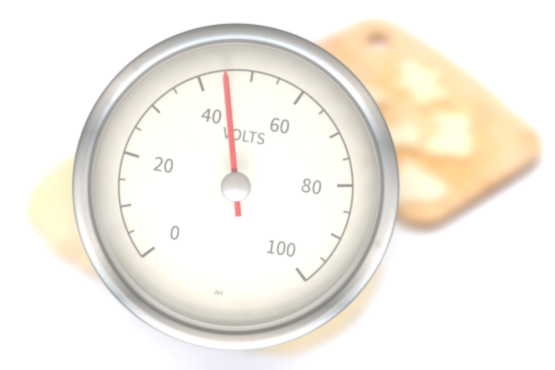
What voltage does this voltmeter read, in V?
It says 45 V
